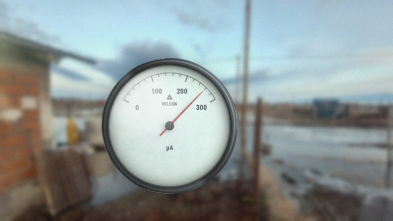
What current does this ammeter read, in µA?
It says 260 µA
